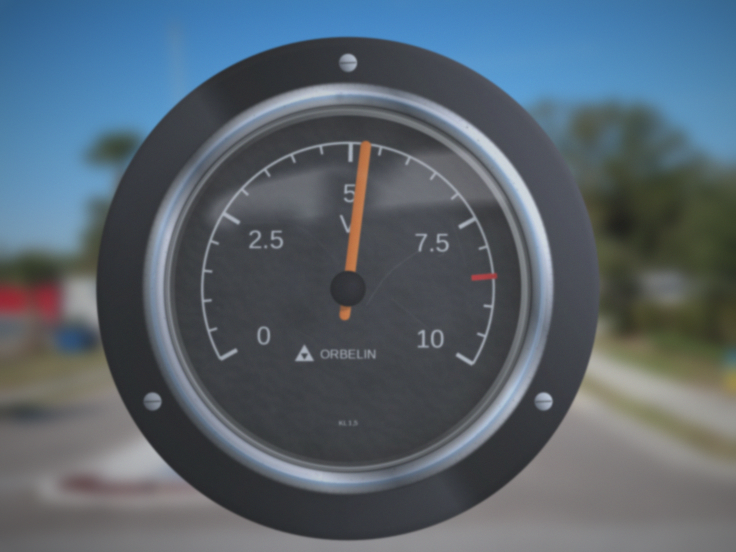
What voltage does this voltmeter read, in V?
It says 5.25 V
